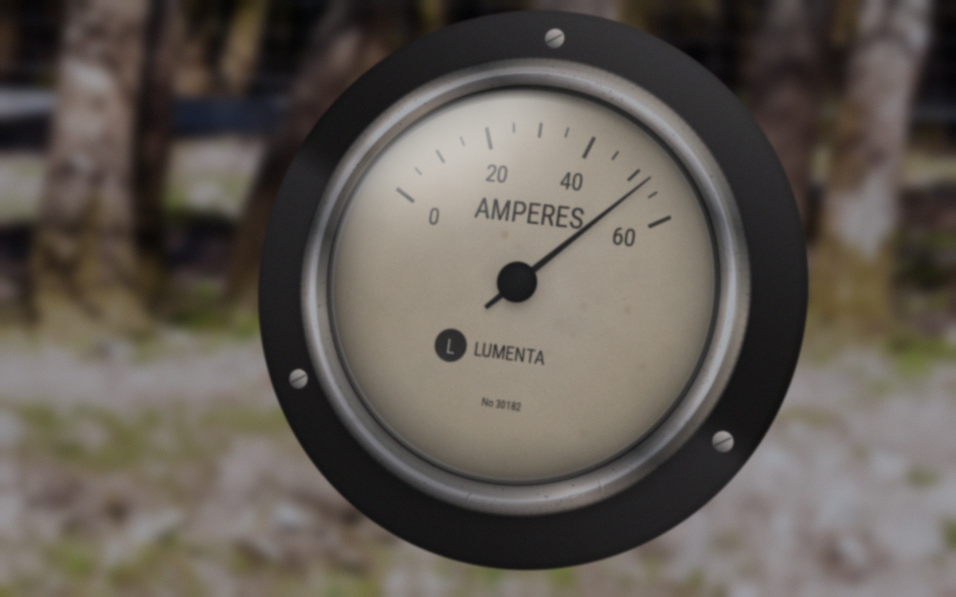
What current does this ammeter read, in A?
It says 52.5 A
